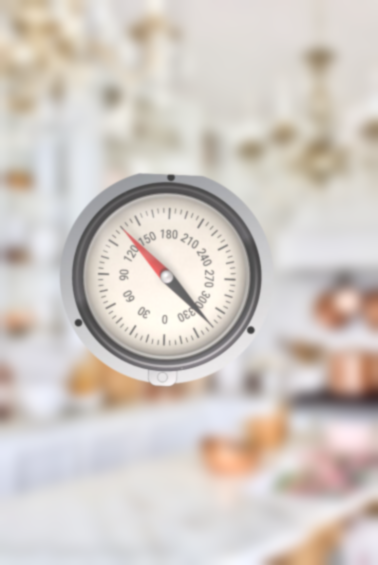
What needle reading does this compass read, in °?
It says 135 °
